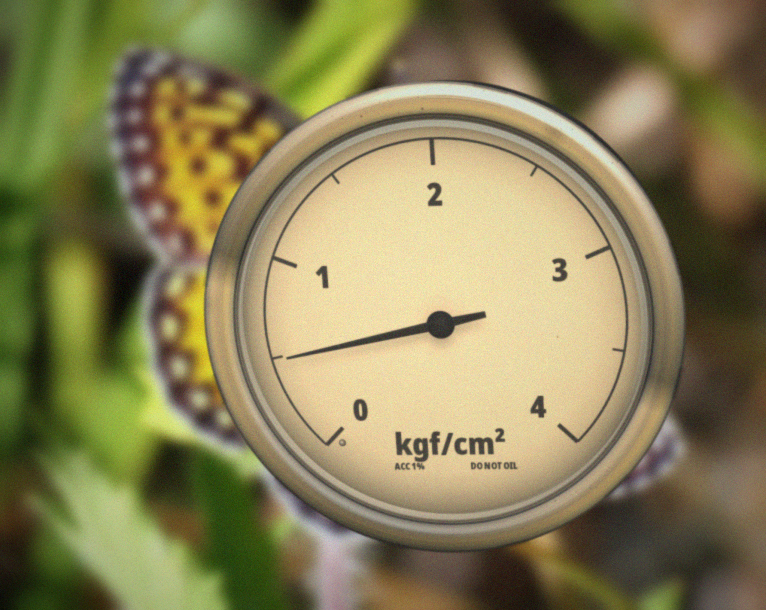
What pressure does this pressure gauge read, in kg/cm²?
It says 0.5 kg/cm²
